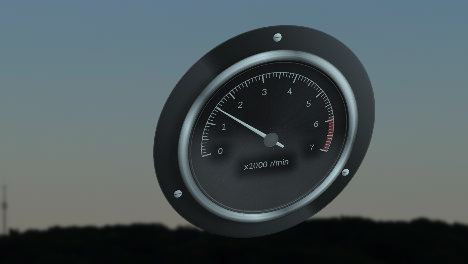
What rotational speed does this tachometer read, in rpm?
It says 1500 rpm
